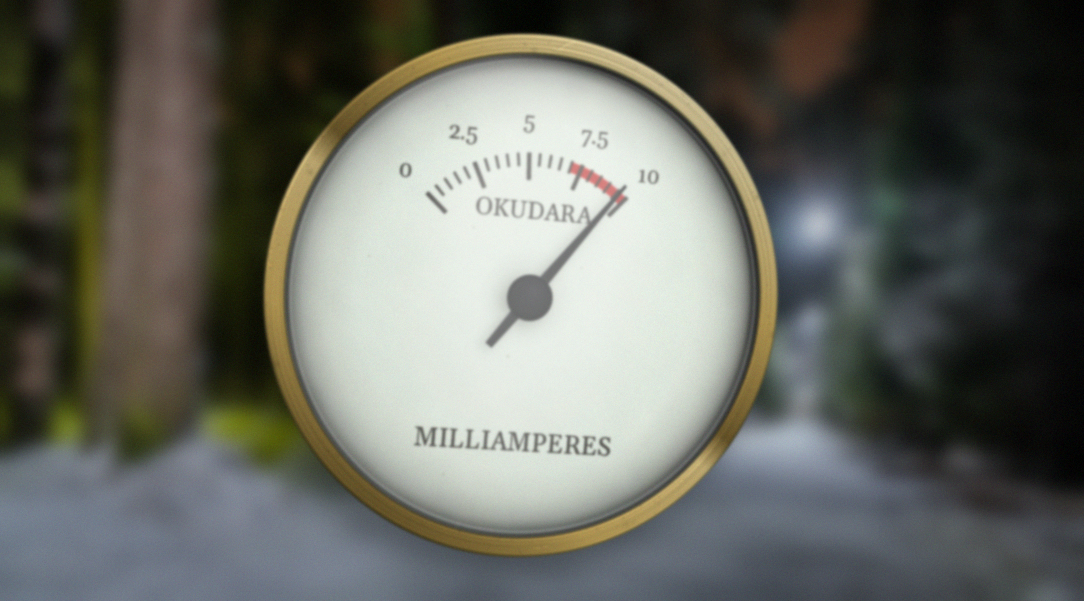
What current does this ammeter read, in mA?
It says 9.5 mA
